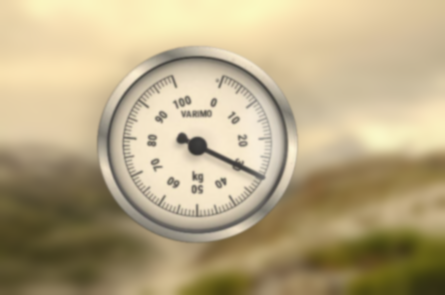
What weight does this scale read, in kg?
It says 30 kg
